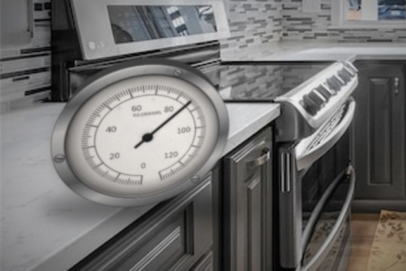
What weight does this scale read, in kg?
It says 85 kg
